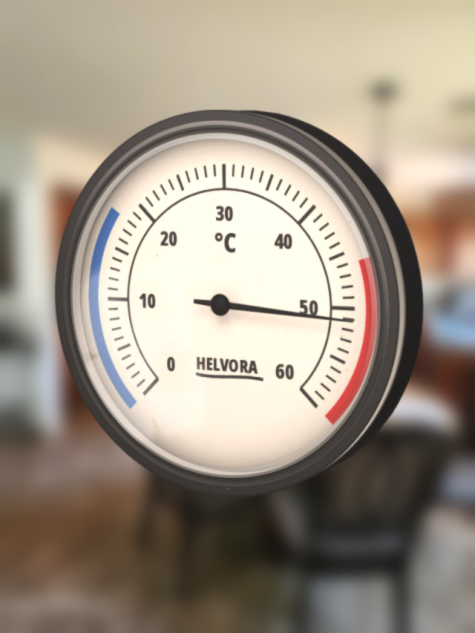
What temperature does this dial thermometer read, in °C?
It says 51 °C
